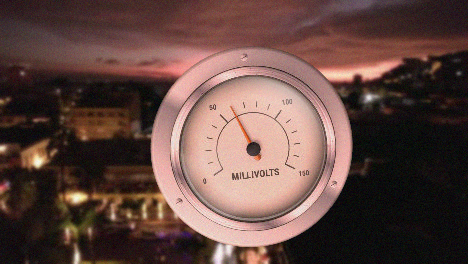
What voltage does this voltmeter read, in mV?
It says 60 mV
